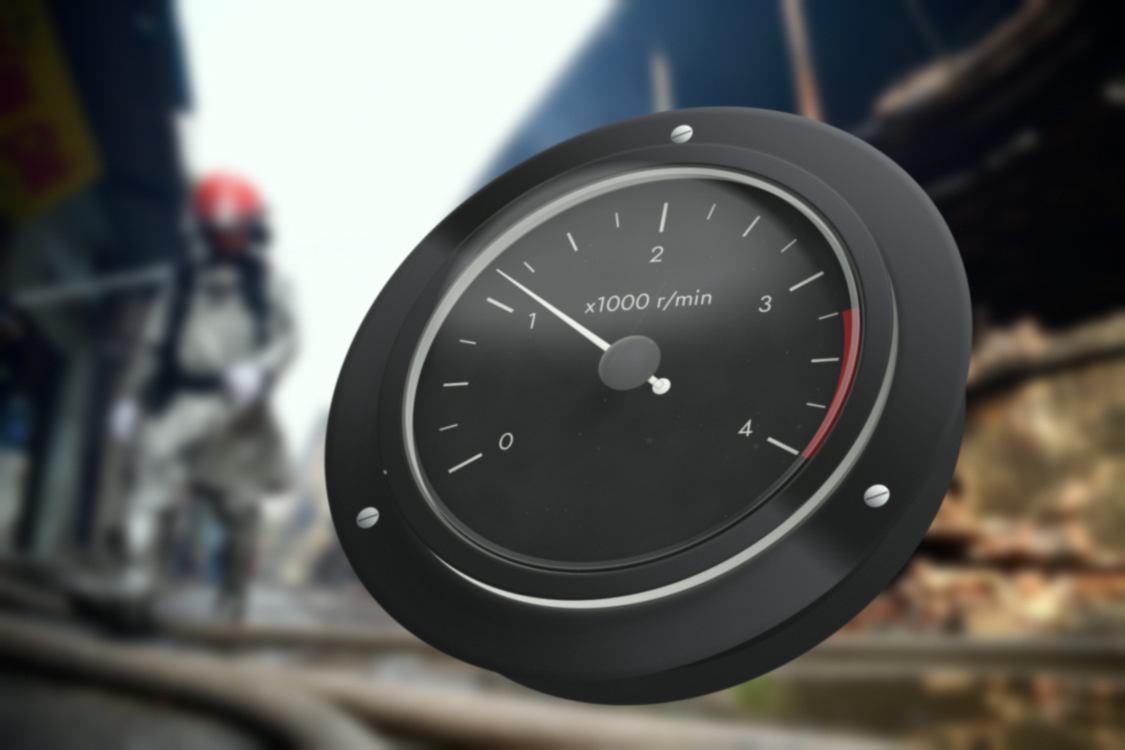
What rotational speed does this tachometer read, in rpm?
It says 1125 rpm
